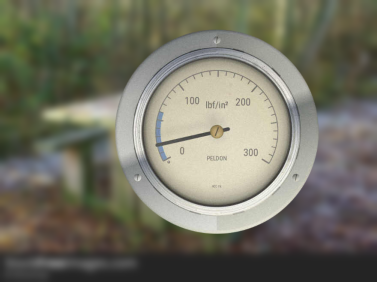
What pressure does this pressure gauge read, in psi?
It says 20 psi
